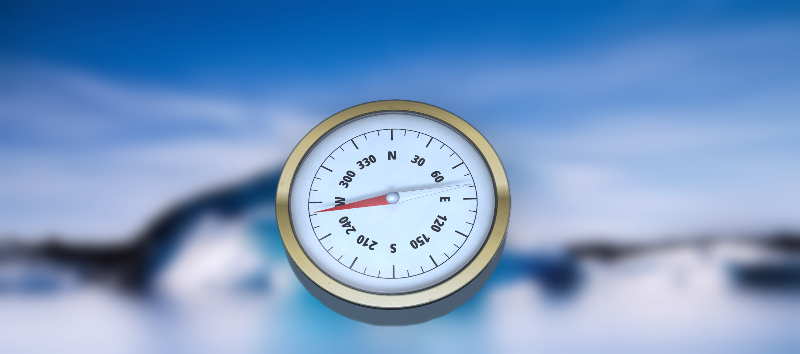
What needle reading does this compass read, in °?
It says 260 °
